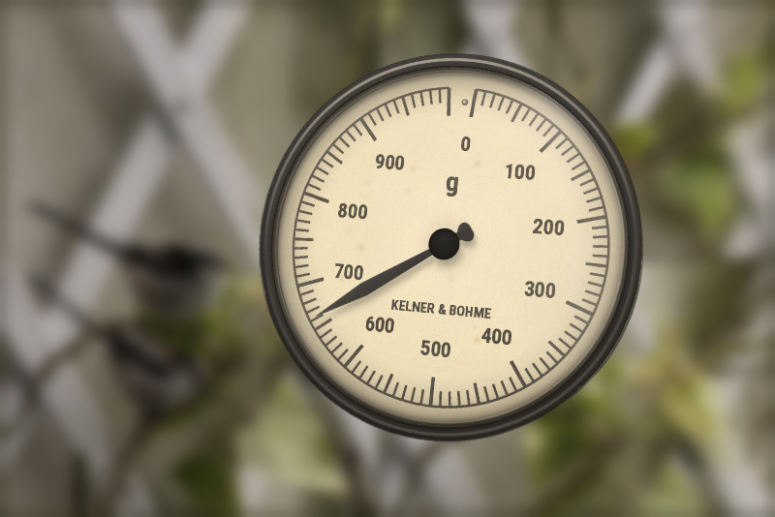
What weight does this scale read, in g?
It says 660 g
